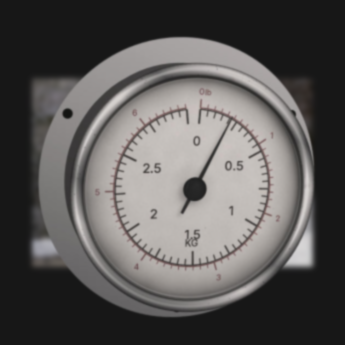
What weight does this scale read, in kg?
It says 0.2 kg
